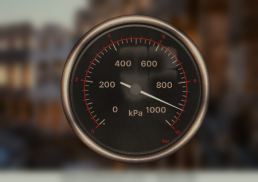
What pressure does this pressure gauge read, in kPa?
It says 920 kPa
